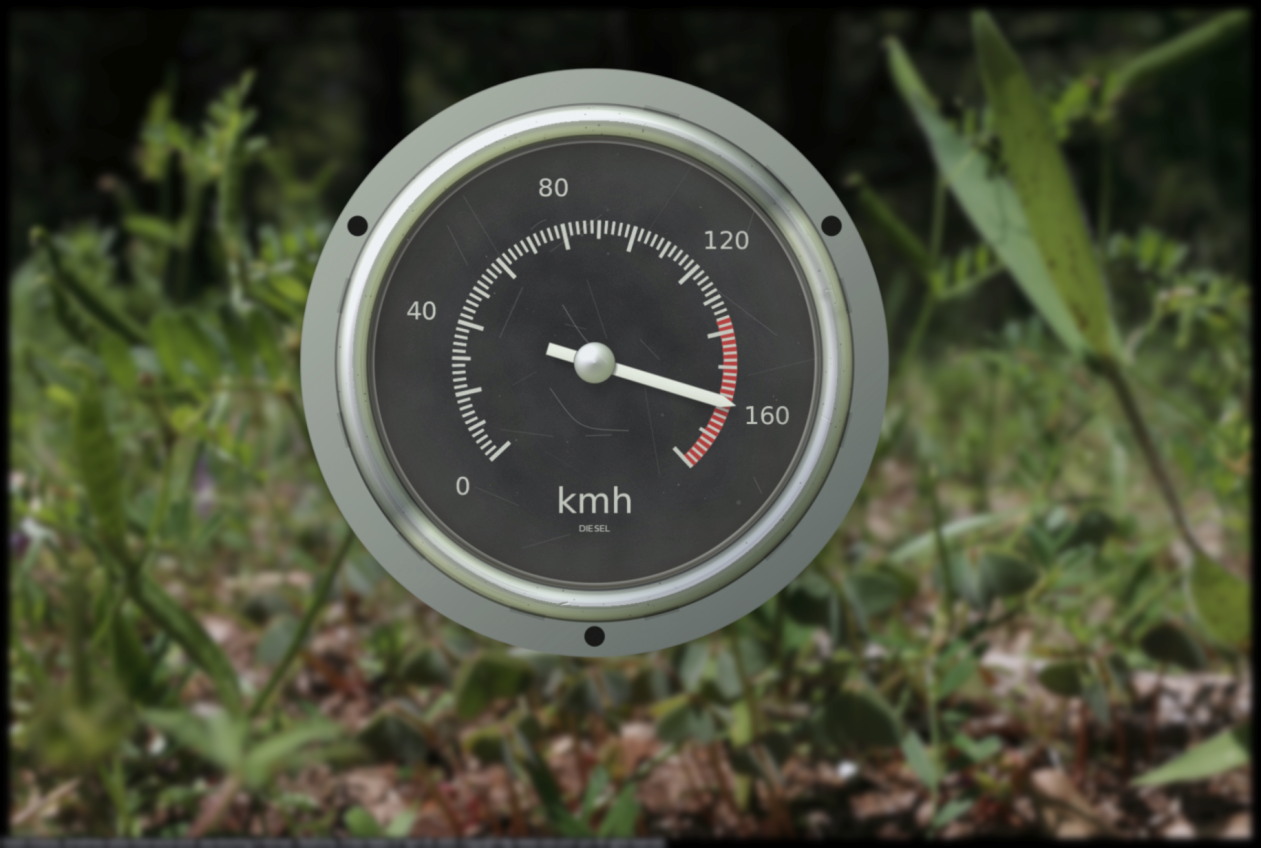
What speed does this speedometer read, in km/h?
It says 160 km/h
